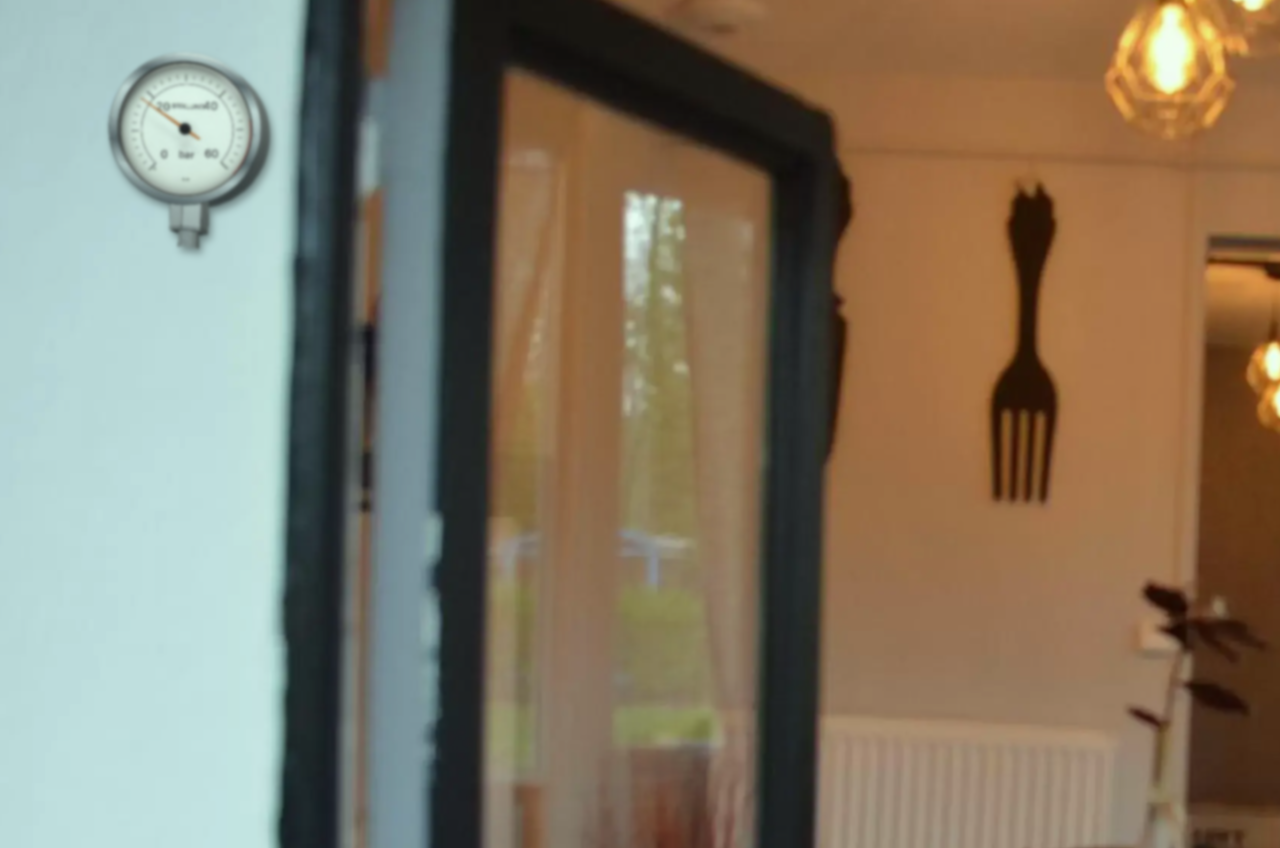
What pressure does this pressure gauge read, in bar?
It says 18 bar
